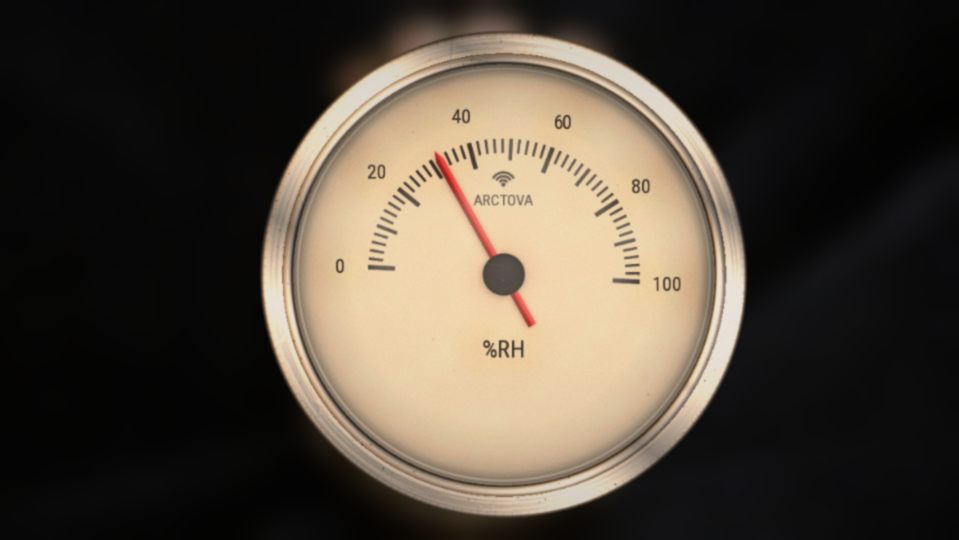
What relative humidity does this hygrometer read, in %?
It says 32 %
